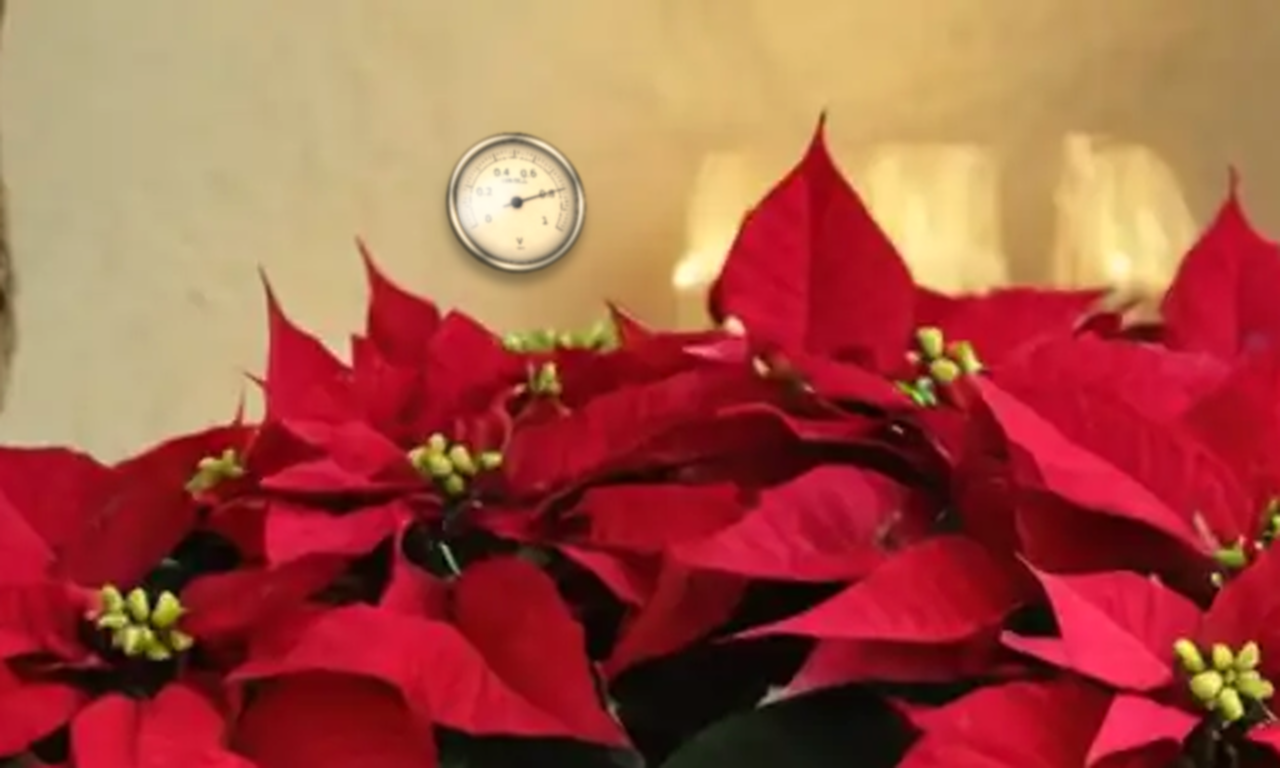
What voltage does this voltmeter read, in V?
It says 0.8 V
